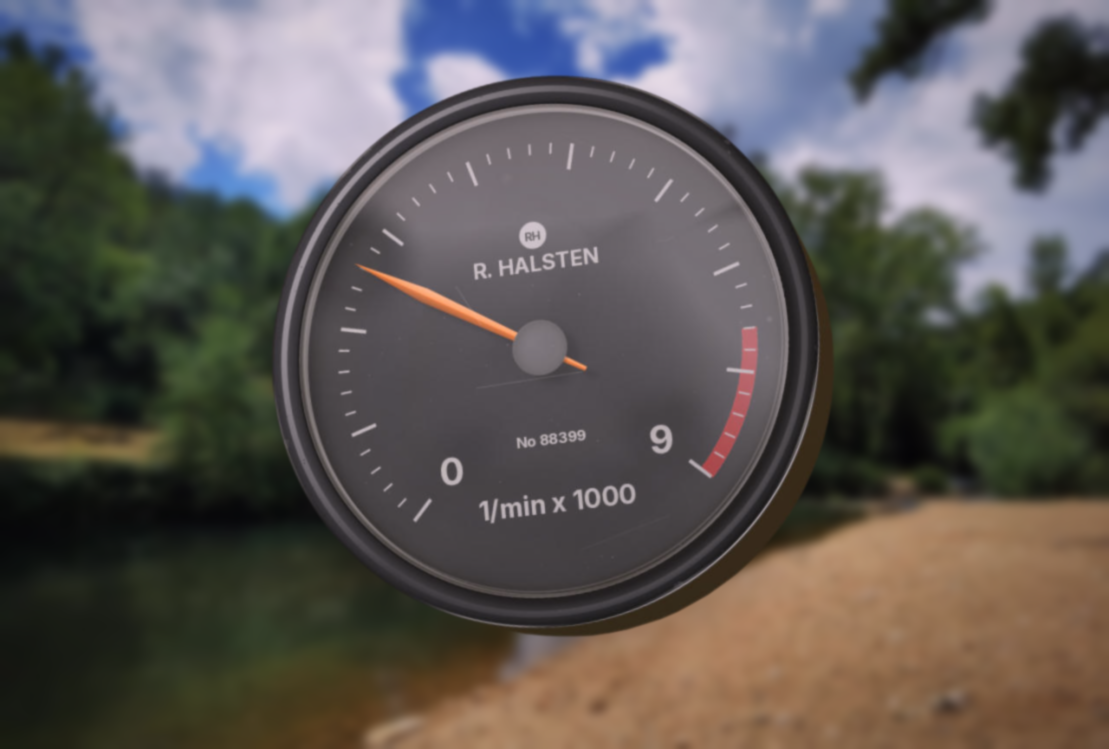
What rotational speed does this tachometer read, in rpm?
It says 2600 rpm
